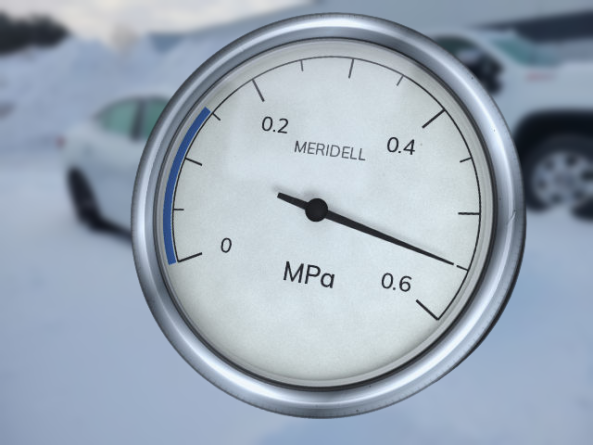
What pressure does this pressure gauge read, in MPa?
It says 0.55 MPa
